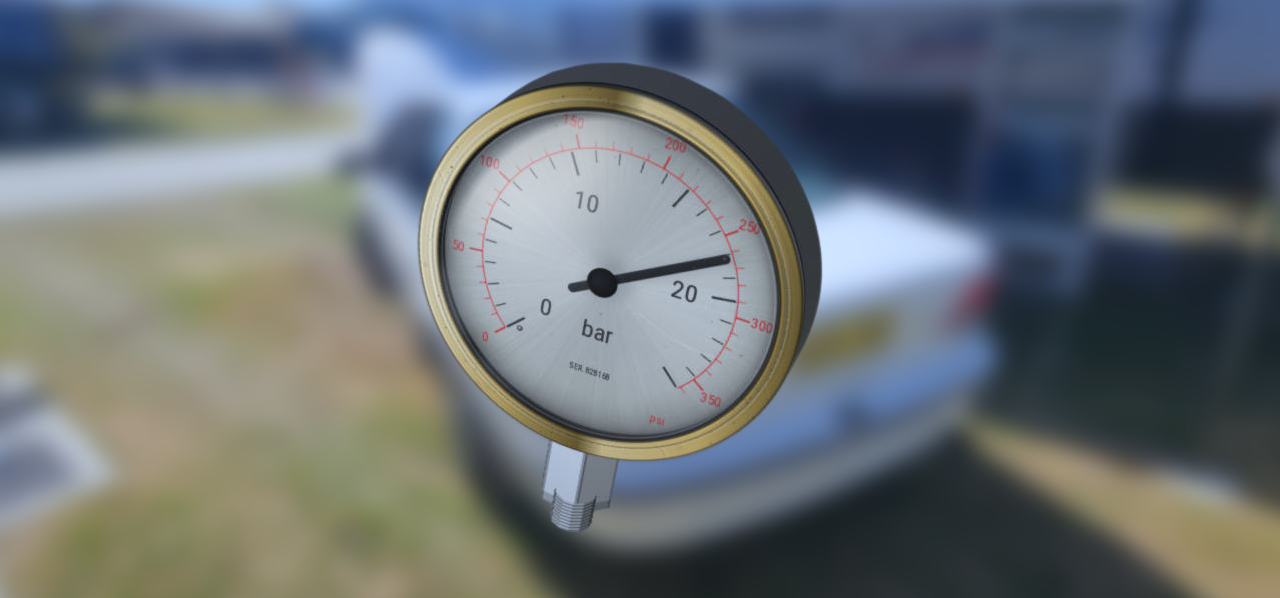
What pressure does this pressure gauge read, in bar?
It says 18 bar
